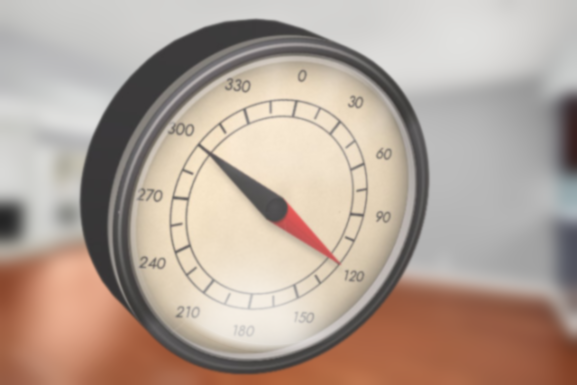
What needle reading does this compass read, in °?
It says 120 °
